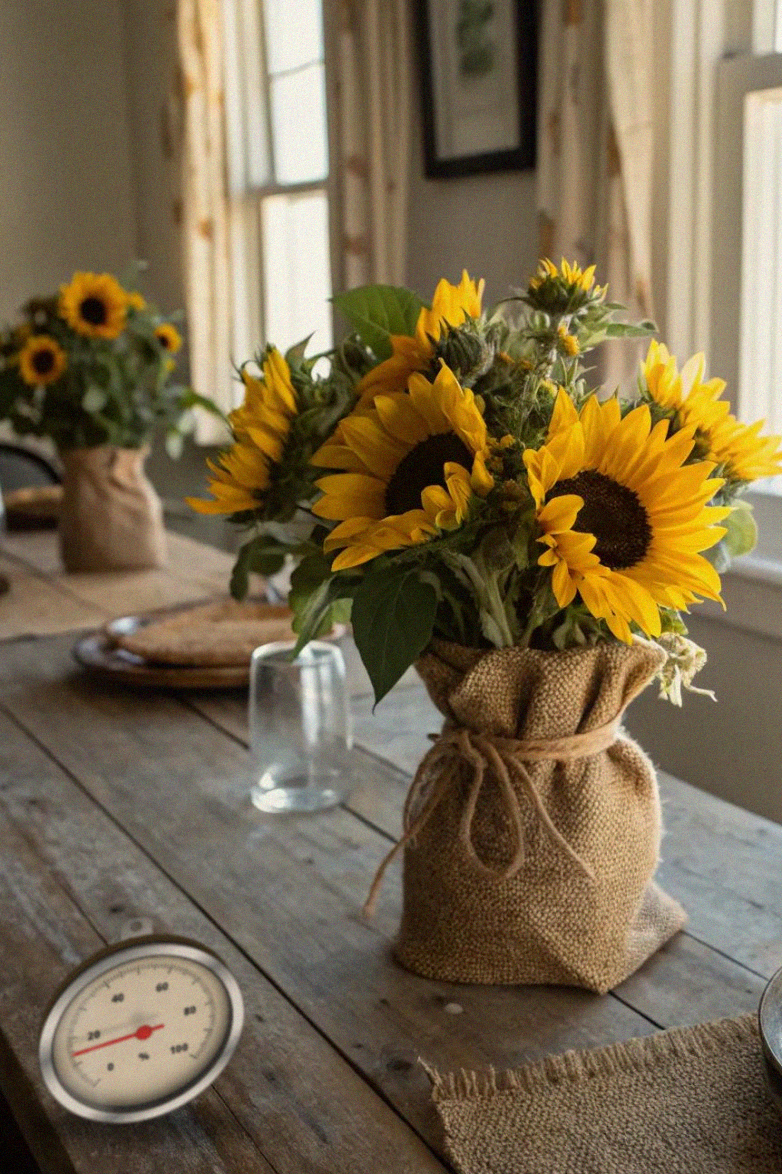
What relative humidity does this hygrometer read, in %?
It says 15 %
